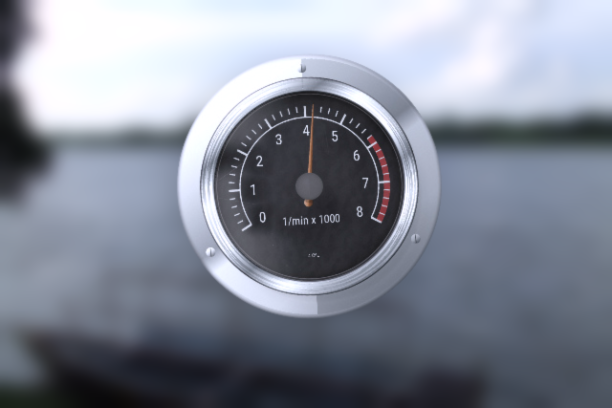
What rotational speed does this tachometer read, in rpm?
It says 4200 rpm
